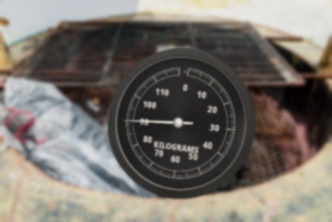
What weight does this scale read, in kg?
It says 90 kg
